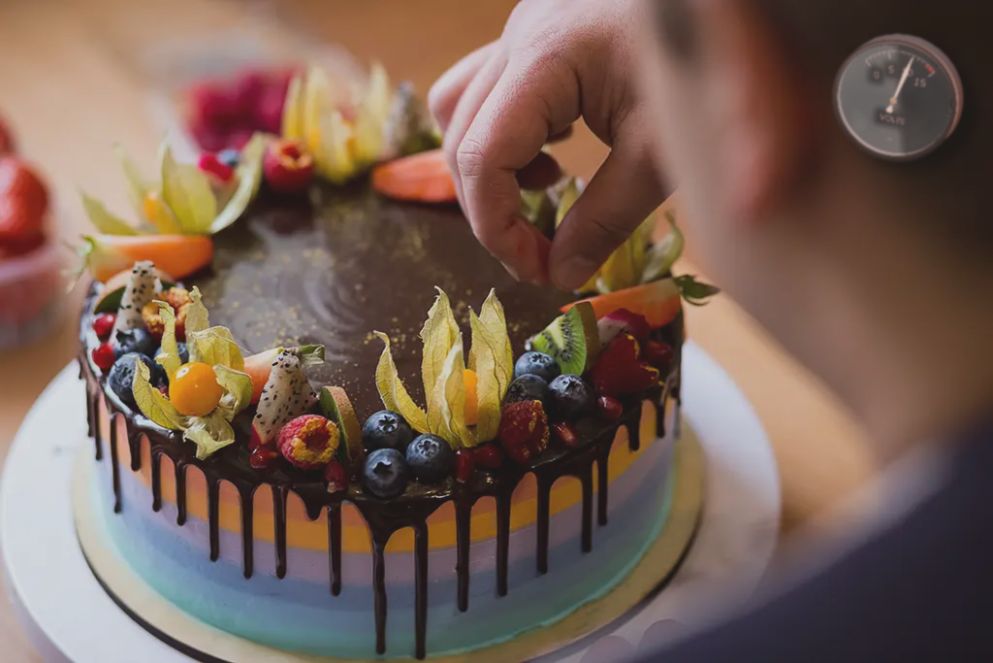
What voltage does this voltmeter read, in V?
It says 10 V
